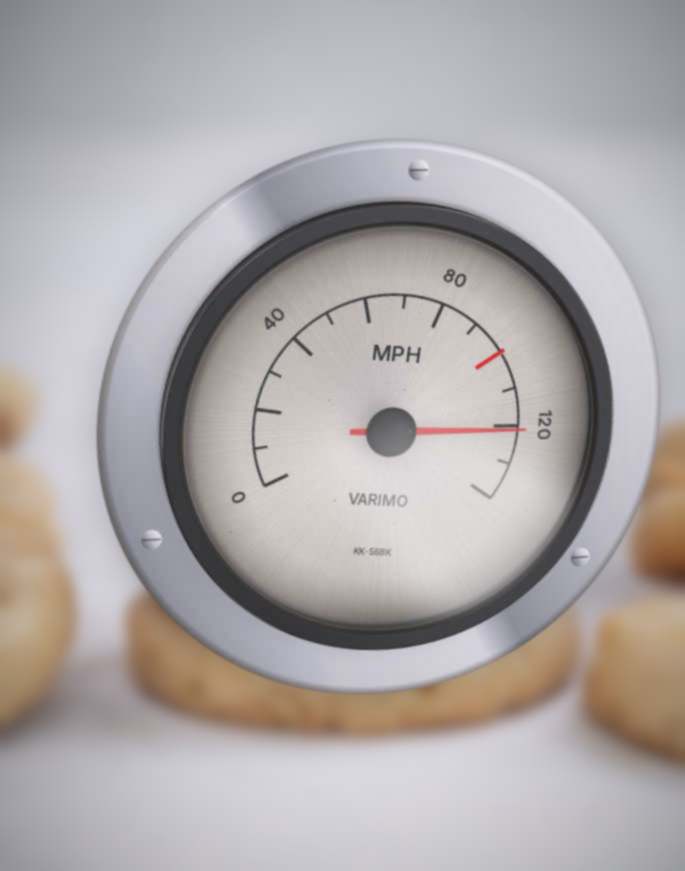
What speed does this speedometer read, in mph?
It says 120 mph
